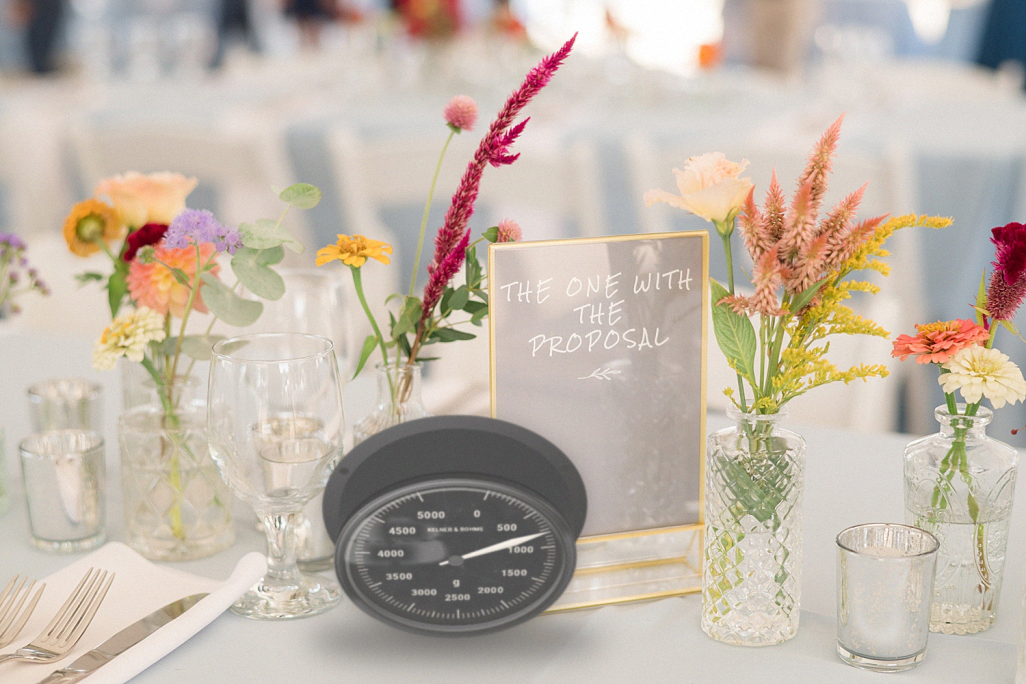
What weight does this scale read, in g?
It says 750 g
